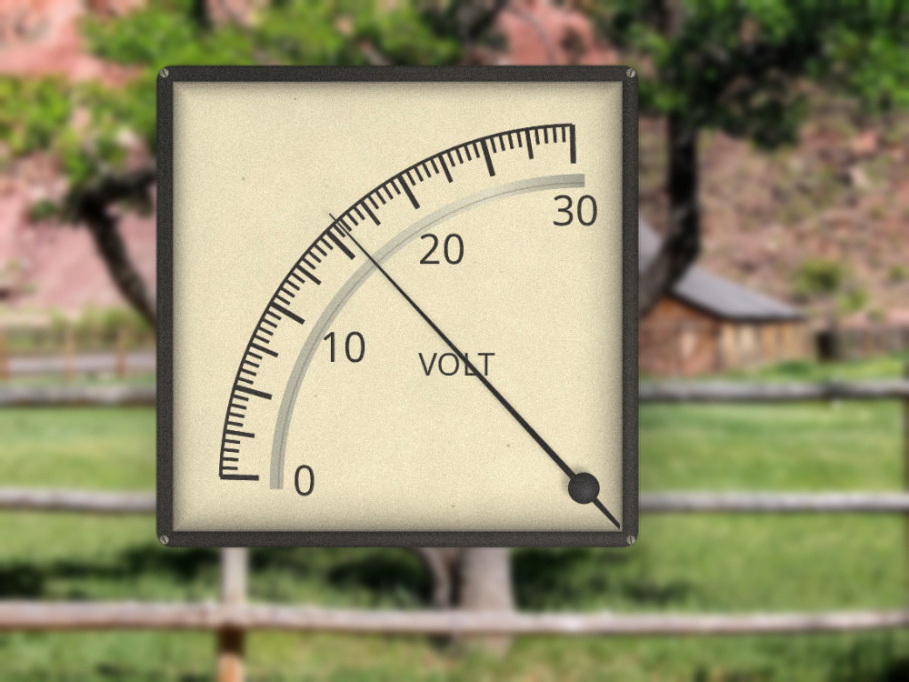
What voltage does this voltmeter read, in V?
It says 15.75 V
